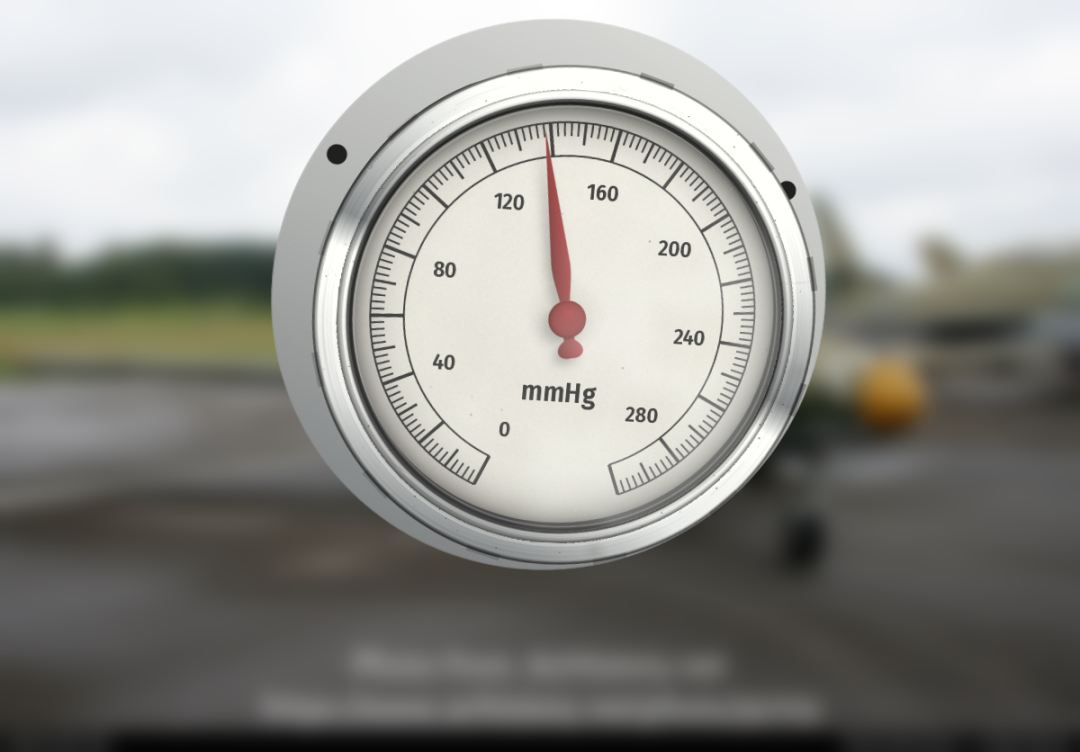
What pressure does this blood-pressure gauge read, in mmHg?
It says 138 mmHg
